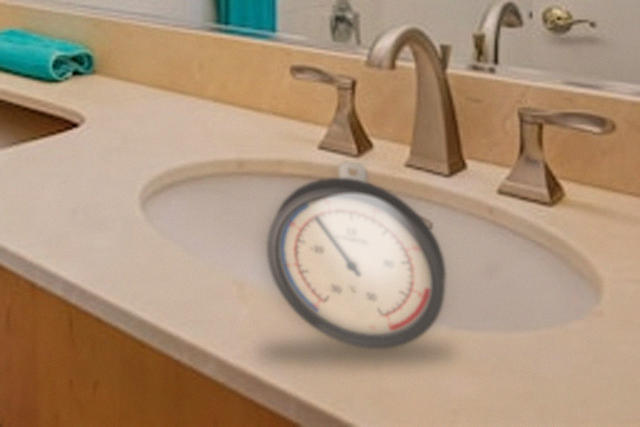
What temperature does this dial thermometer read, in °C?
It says 0 °C
